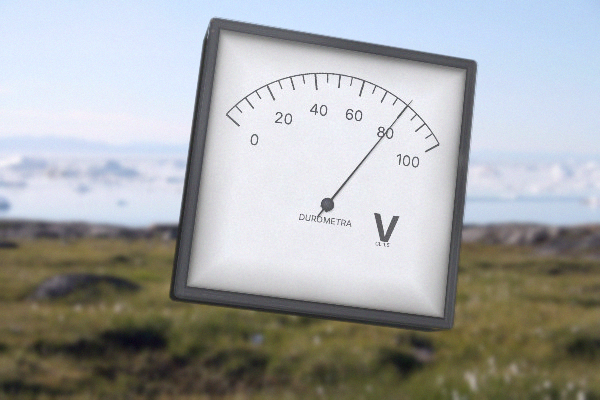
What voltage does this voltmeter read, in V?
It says 80 V
